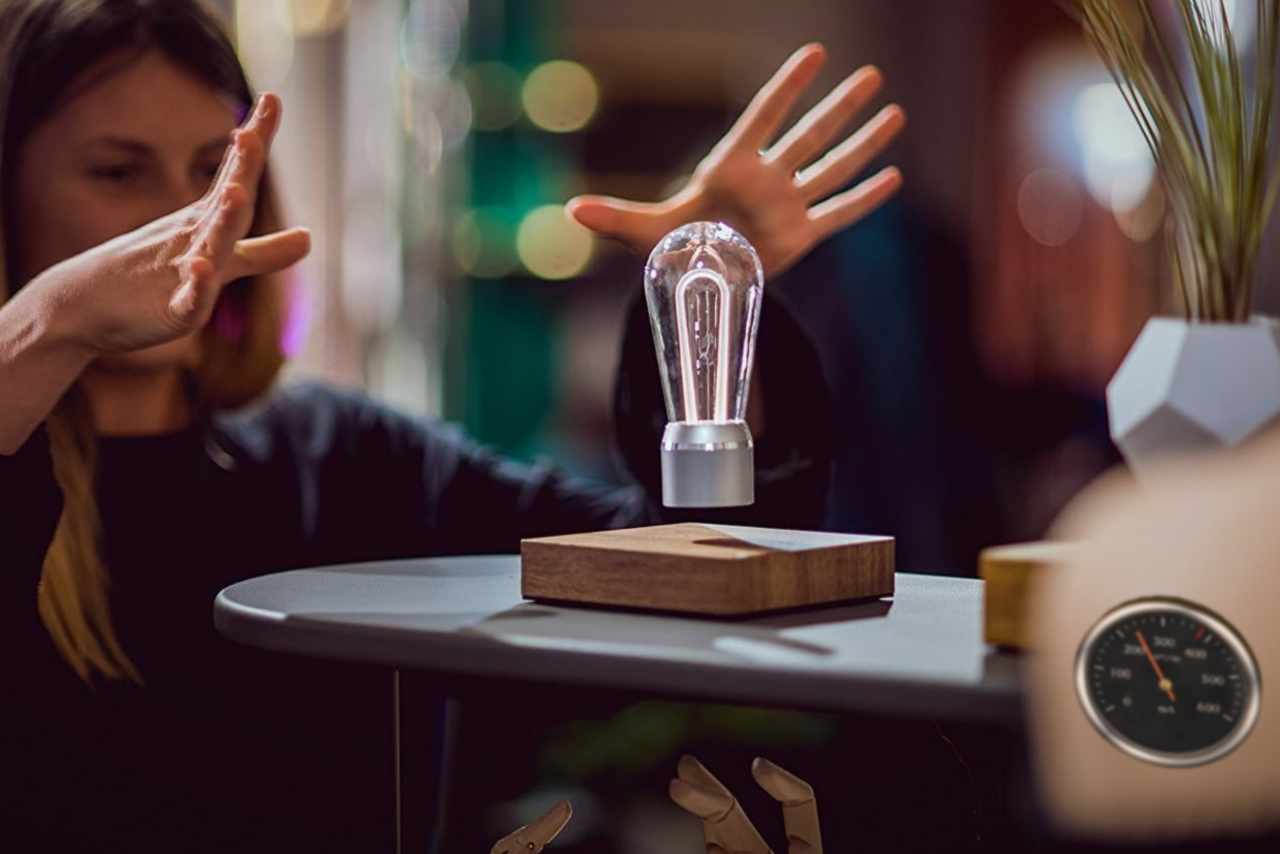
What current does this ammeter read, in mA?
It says 240 mA
